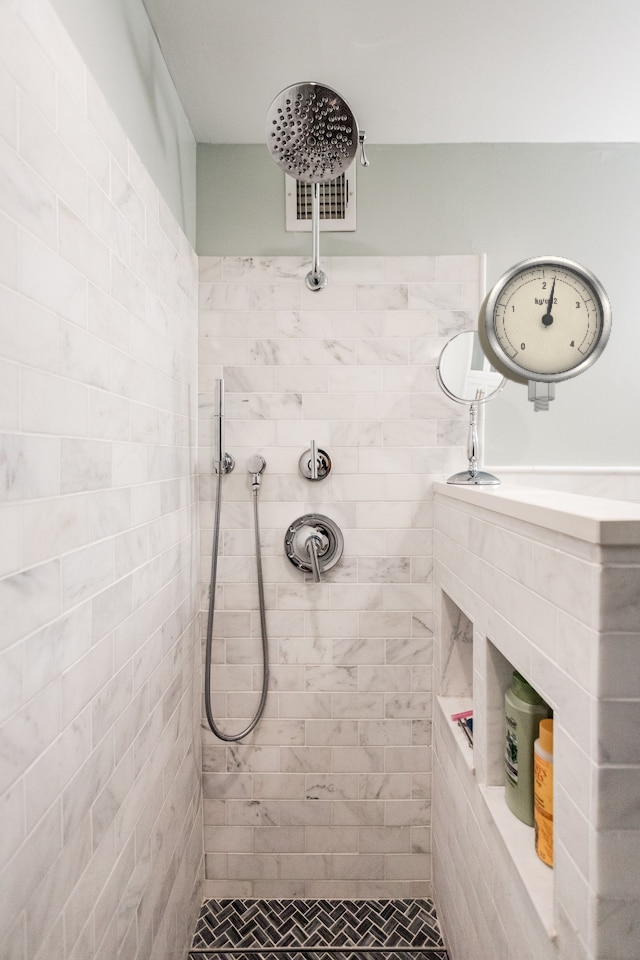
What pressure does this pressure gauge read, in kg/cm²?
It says 2.2 kg/cm²
